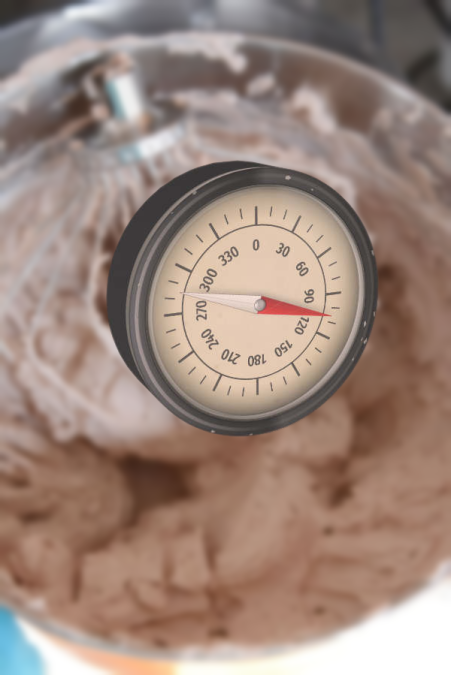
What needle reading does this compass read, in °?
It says 105 °
